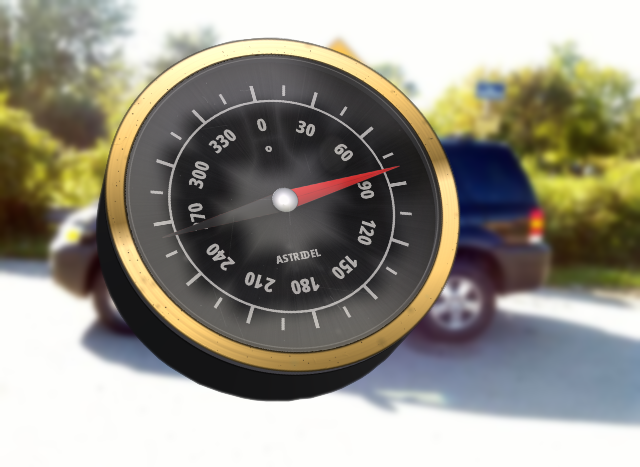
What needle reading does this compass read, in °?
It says 82.5 °
